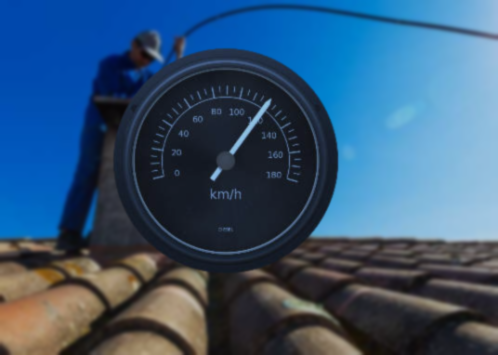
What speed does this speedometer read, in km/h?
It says 120 km/h
